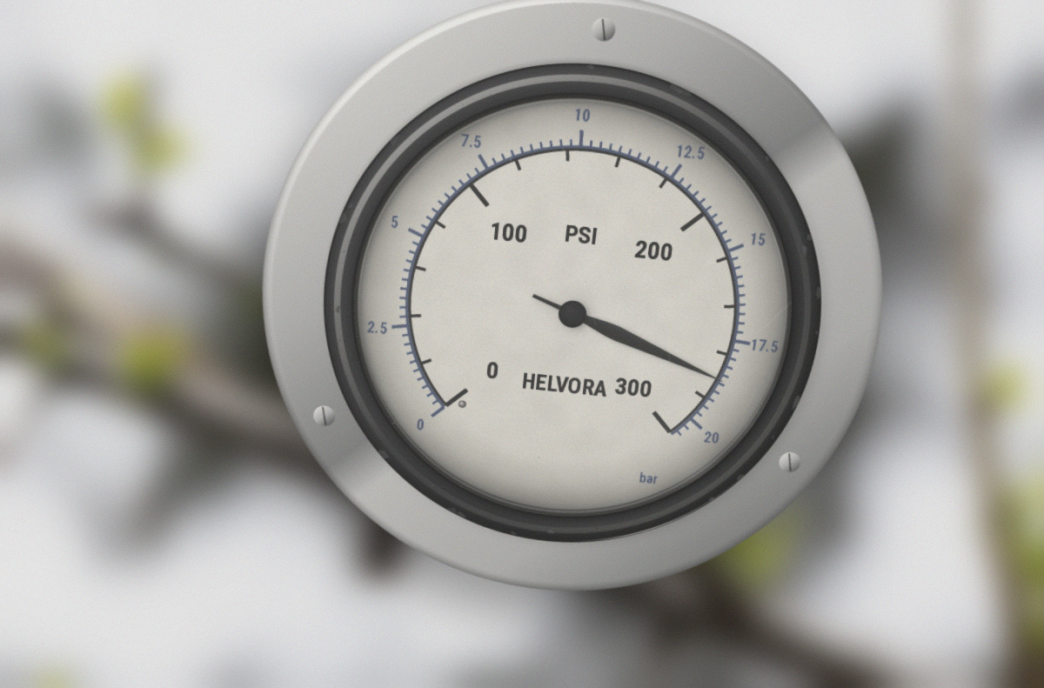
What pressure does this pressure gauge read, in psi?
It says 270 psi
